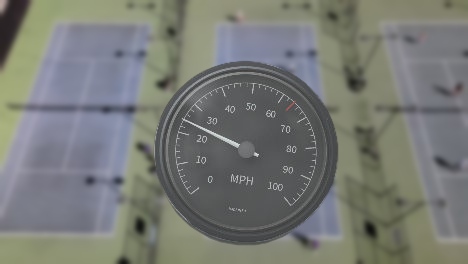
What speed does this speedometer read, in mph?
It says 24 mph
